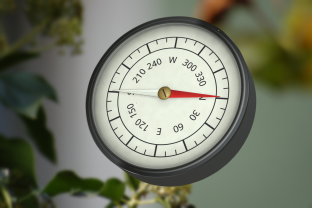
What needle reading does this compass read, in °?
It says 0 °
